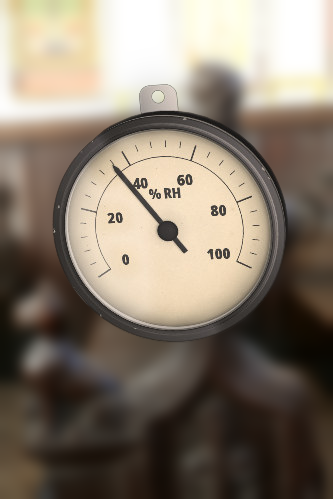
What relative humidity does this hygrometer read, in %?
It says 36 %
